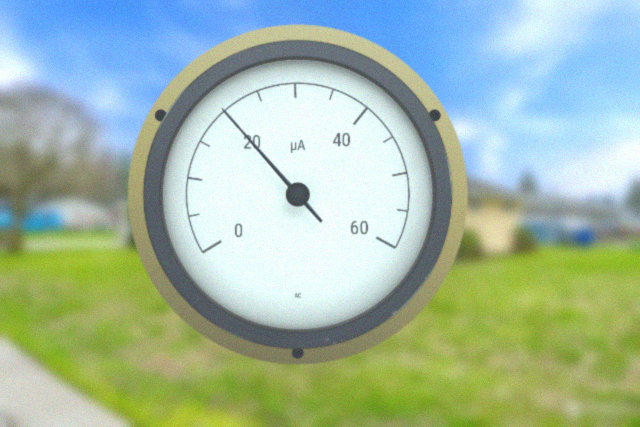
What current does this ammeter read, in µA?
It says 20 µA
